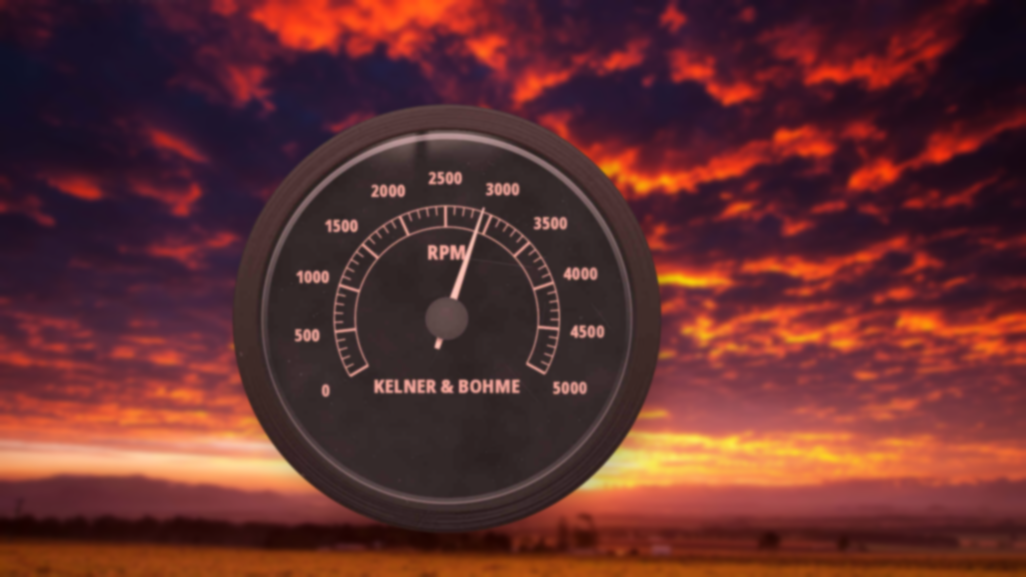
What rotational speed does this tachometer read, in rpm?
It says 2900 rpm
